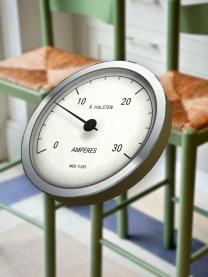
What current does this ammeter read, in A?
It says 7 A
